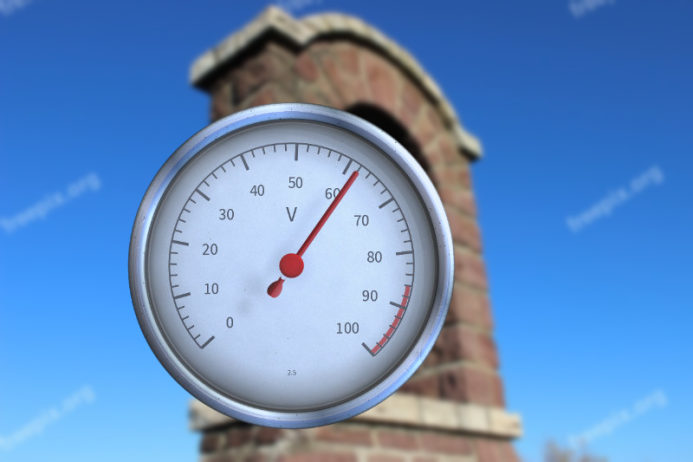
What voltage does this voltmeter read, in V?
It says 62 V
